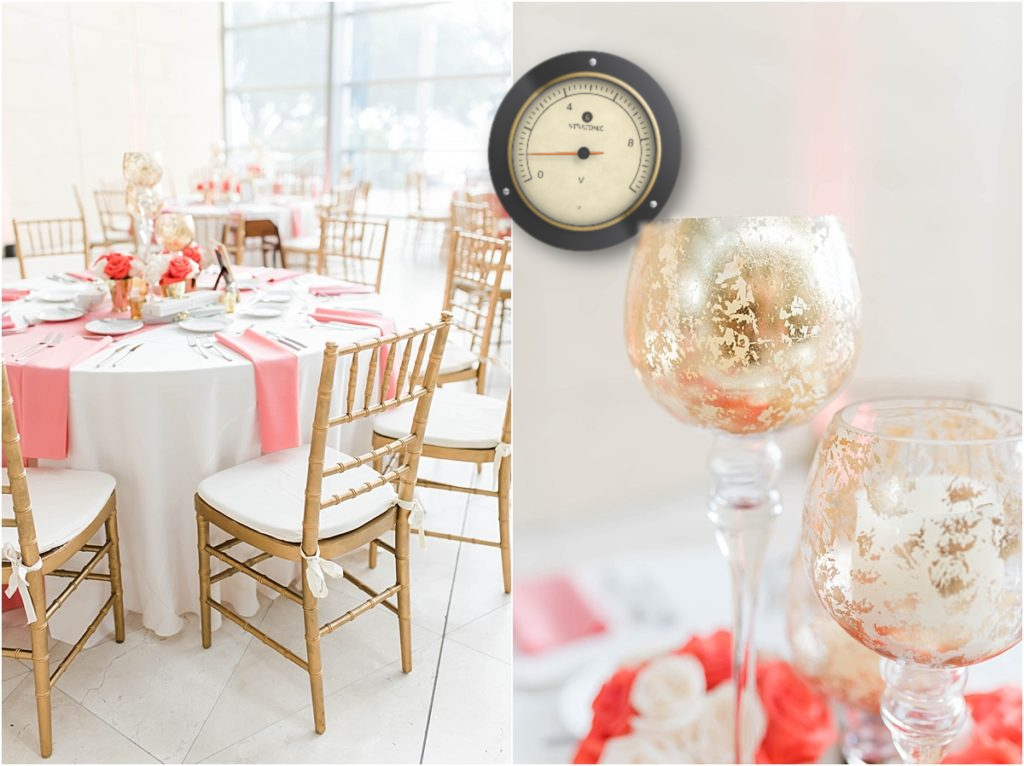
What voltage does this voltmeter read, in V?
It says 1 V
